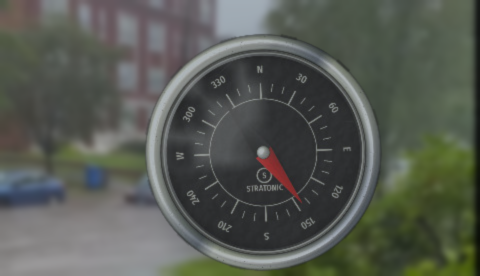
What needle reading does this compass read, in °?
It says 145 °
